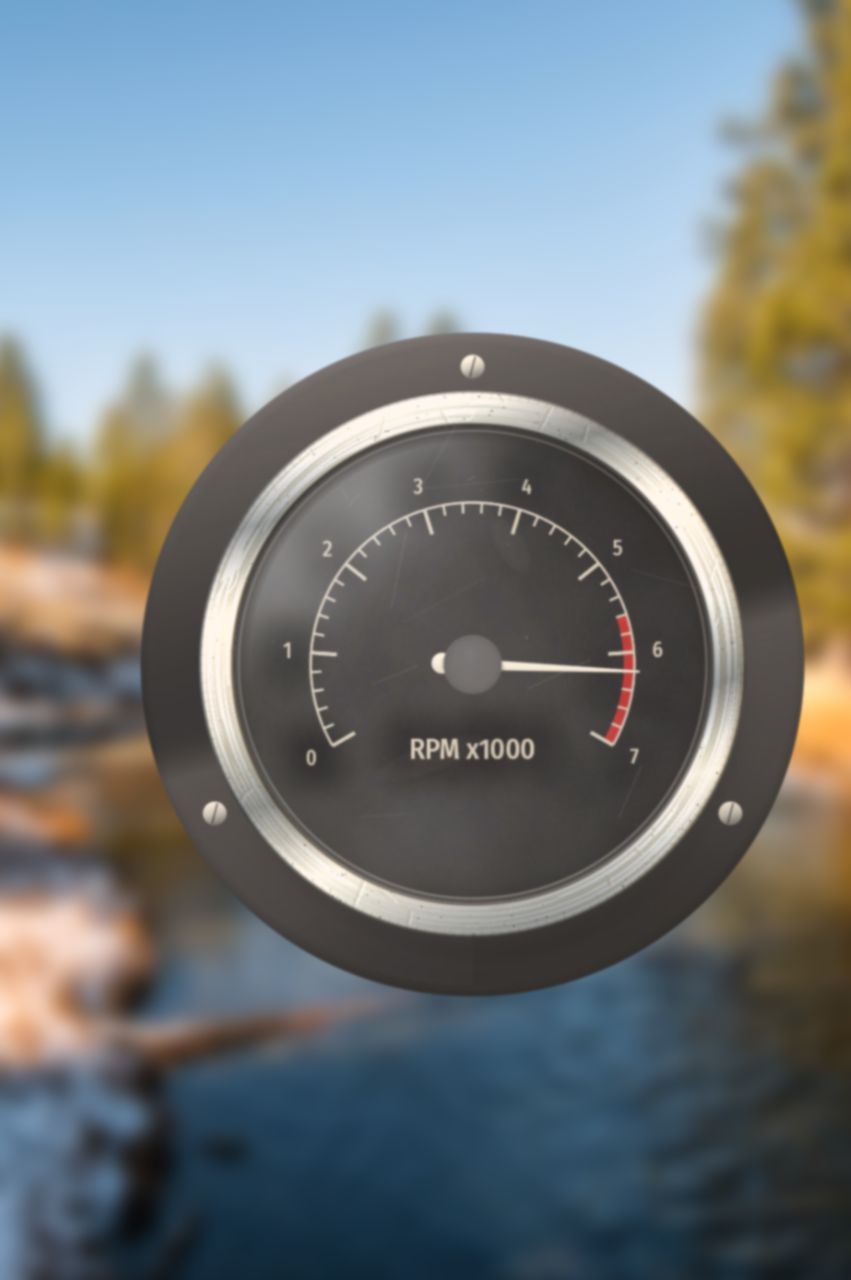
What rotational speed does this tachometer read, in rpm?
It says 6200 rpm
